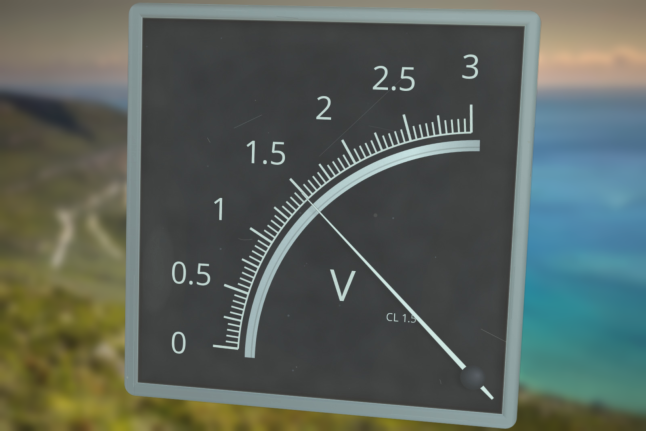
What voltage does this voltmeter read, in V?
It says 1.5 V
